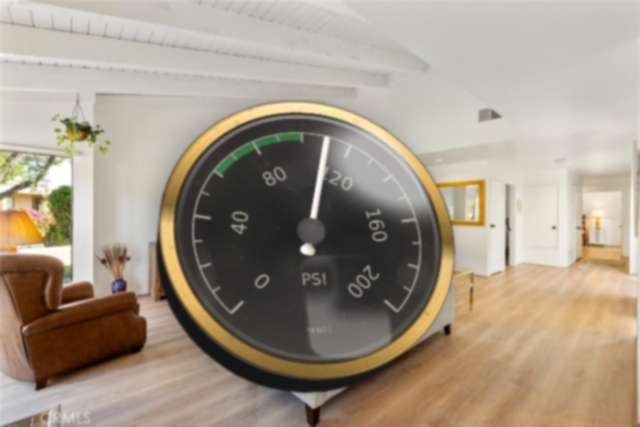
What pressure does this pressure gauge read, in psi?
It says 110 psi
